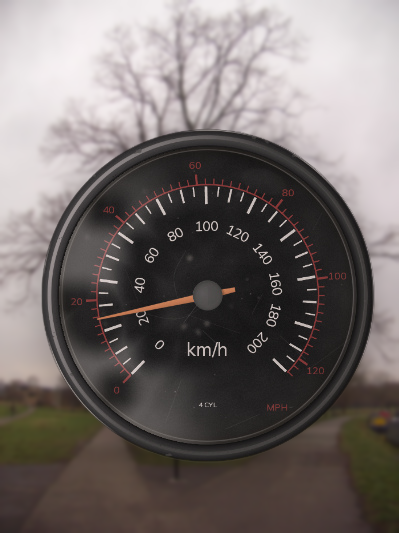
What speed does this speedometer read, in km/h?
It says 25 km/h
